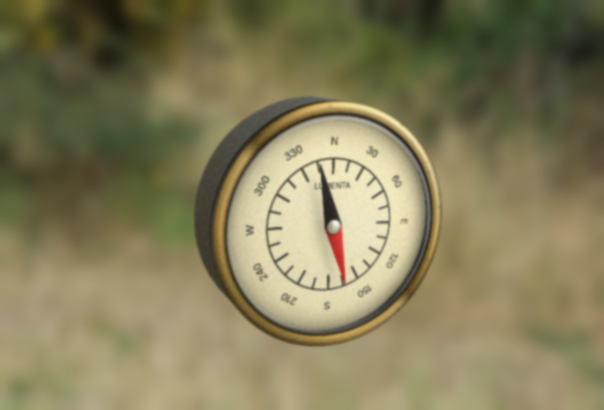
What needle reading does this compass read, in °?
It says 165 °
